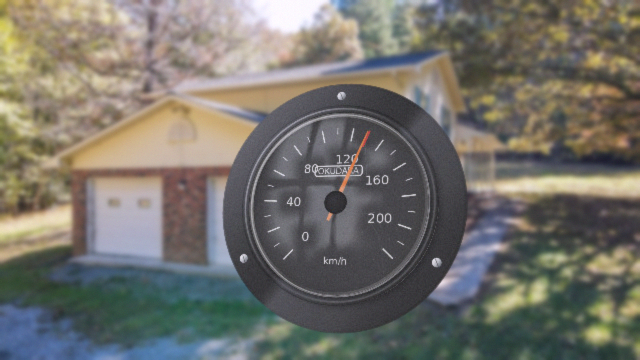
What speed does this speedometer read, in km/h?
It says 130 km/h
